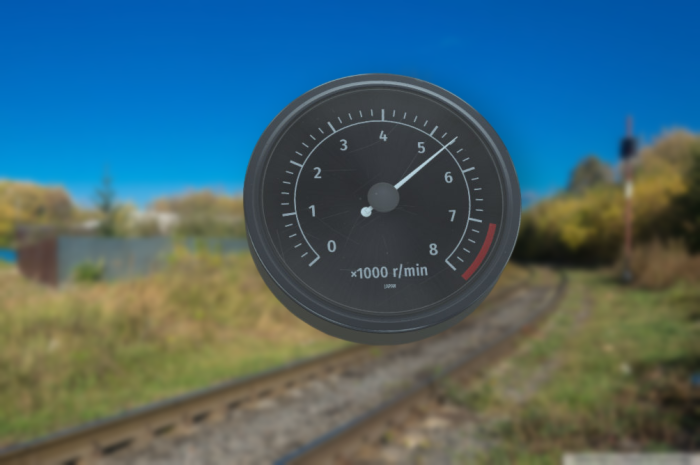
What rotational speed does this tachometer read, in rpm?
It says 5400 rpm
